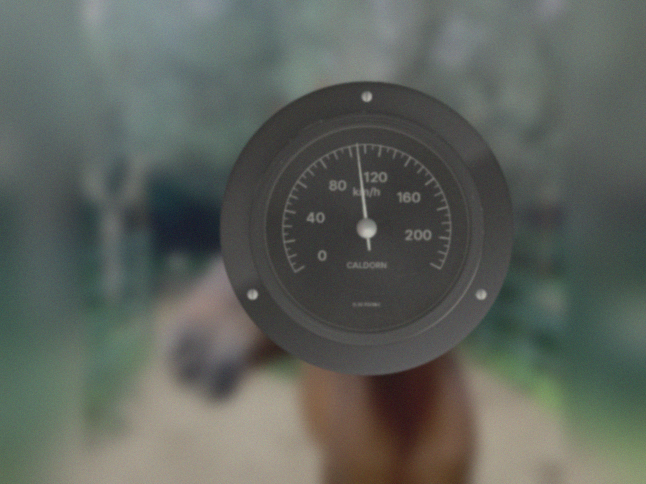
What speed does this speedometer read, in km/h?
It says 105 km/h
